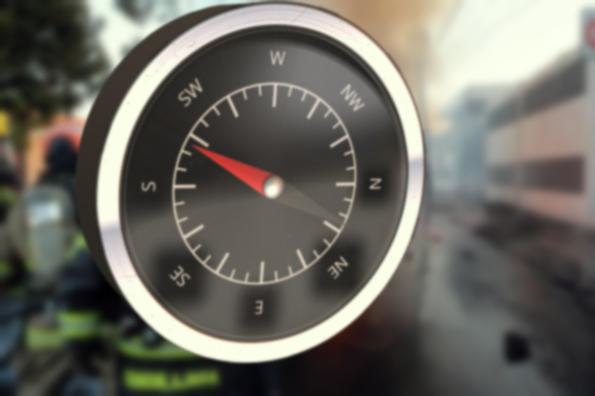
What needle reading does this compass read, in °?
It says 205 °
